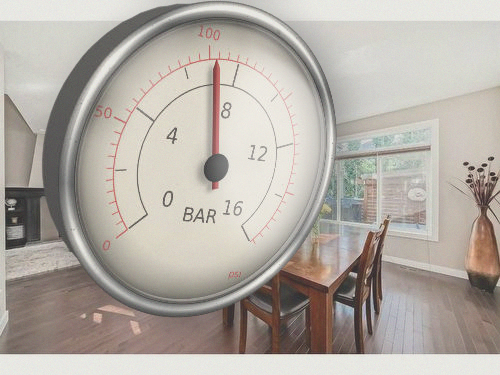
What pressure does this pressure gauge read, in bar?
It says 7 bar
